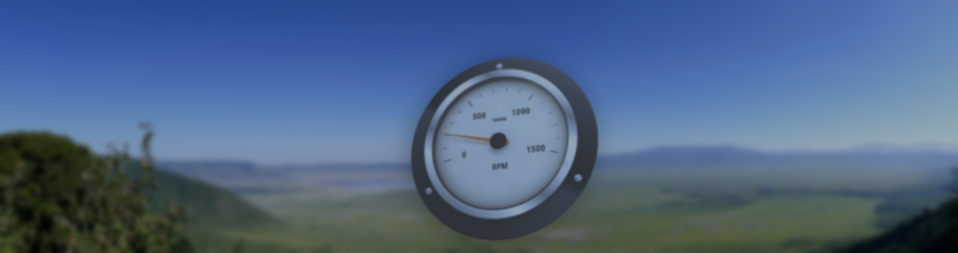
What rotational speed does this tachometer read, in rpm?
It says 200 rpm
